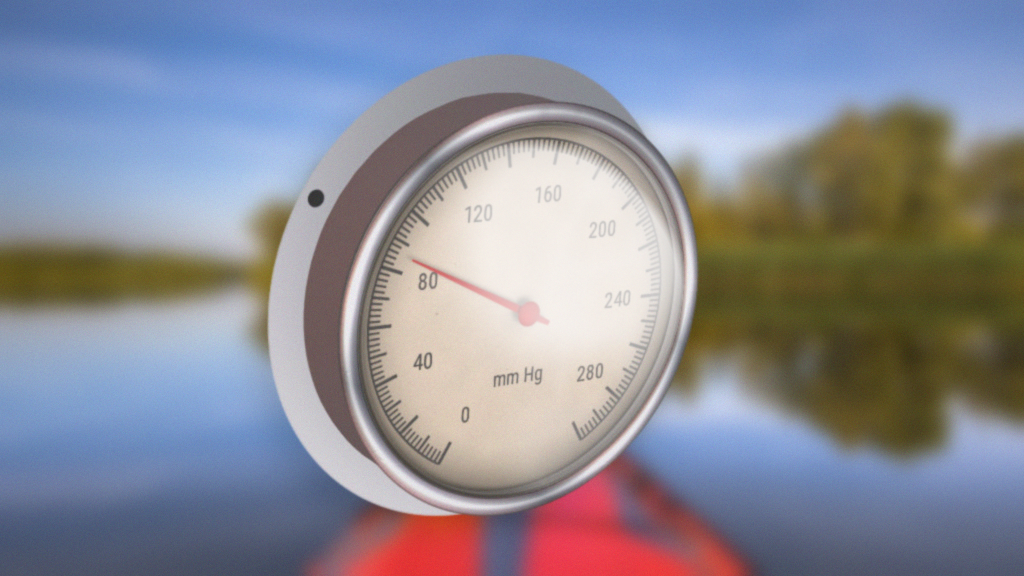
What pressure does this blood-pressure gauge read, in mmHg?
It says 86 mmHg
